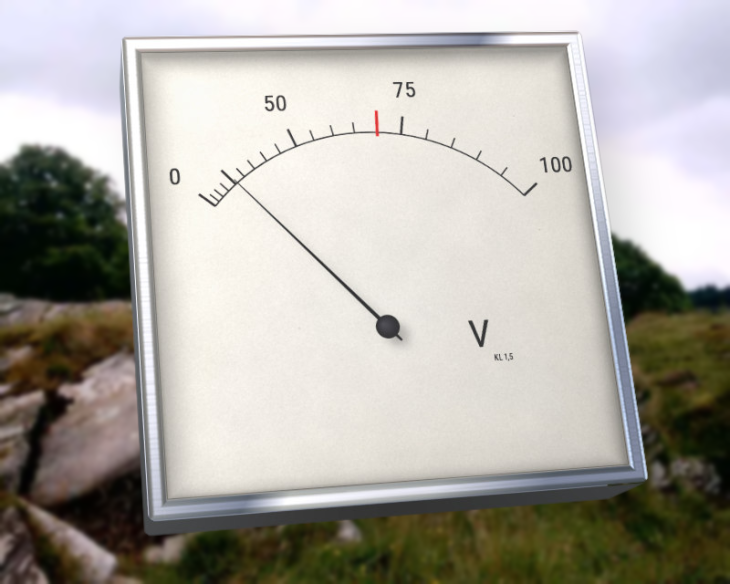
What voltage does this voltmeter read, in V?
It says 25 V
